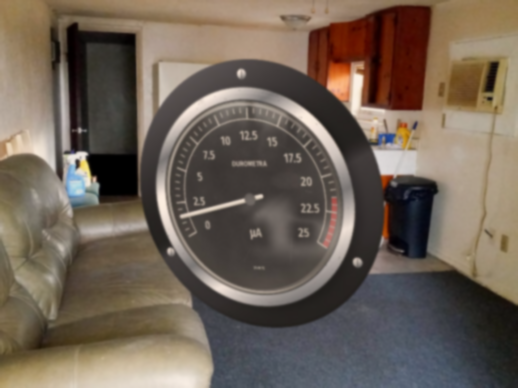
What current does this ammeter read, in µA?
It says 1.5 µA
